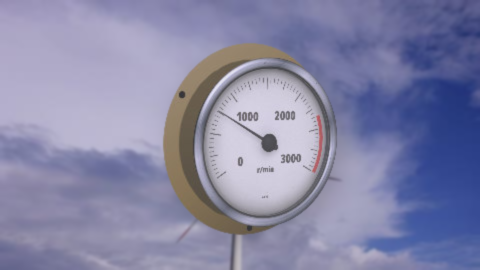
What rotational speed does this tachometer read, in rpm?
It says 750 rpm
